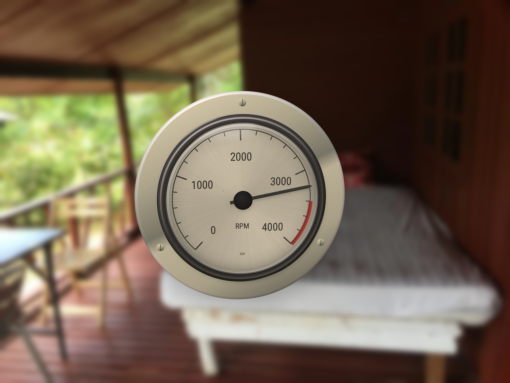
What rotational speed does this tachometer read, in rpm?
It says 3200 rpm
